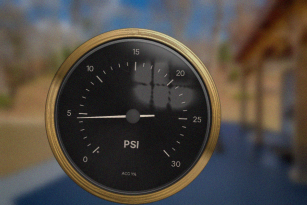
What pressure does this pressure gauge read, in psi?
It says 4.5 psi
